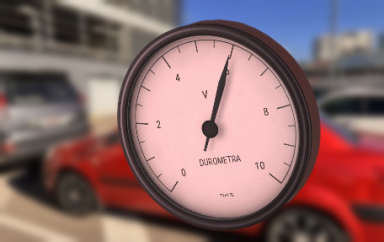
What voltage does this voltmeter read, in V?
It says 6 V
